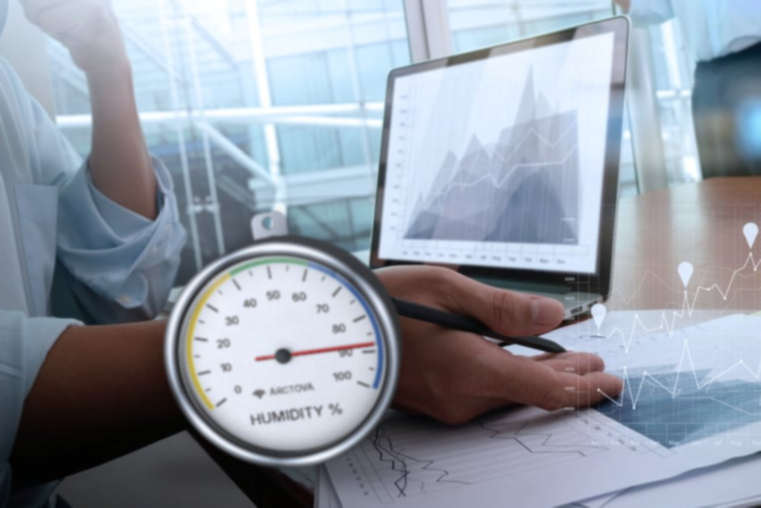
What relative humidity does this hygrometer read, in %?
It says 87.5 %
